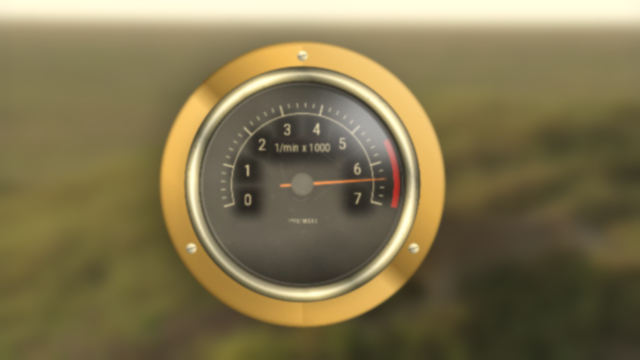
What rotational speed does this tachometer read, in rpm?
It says 6400 rpm
